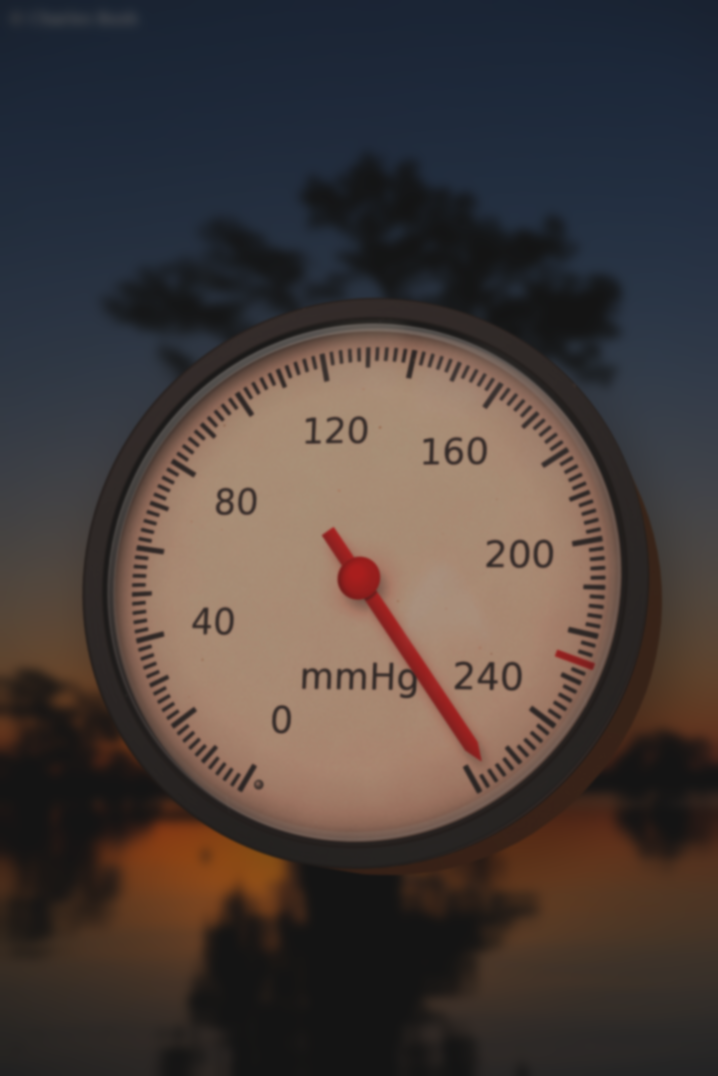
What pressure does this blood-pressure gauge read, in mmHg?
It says 256 mmHg
